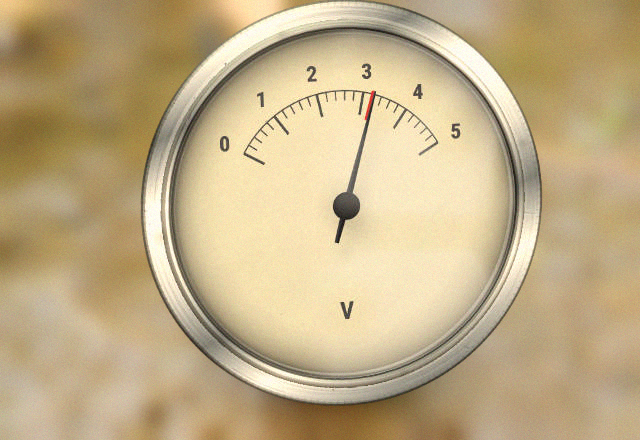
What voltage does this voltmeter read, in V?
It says 3.2 V
